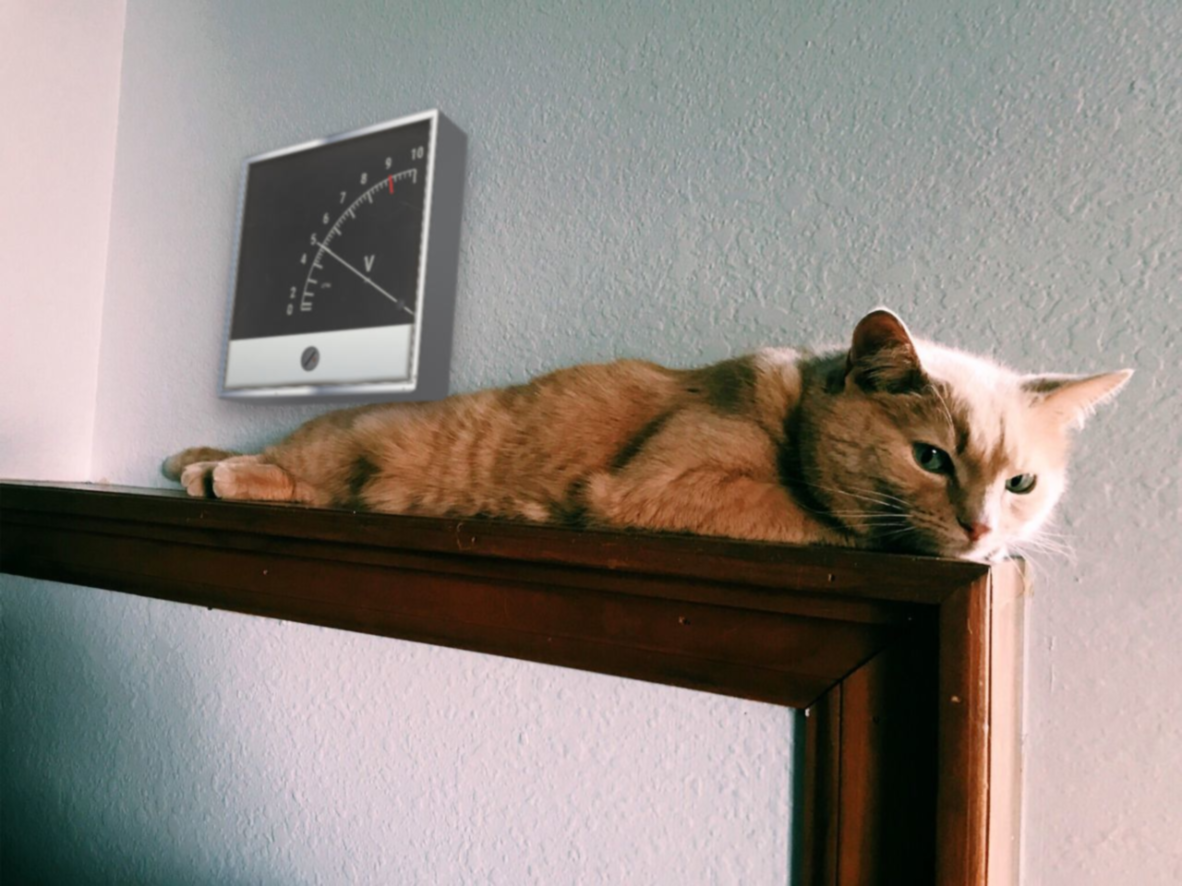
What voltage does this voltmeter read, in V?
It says 5 V
